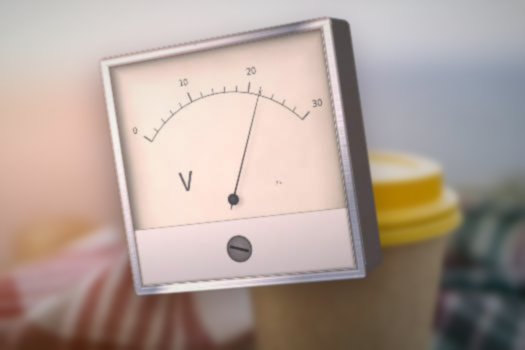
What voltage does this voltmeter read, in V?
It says 22 V
